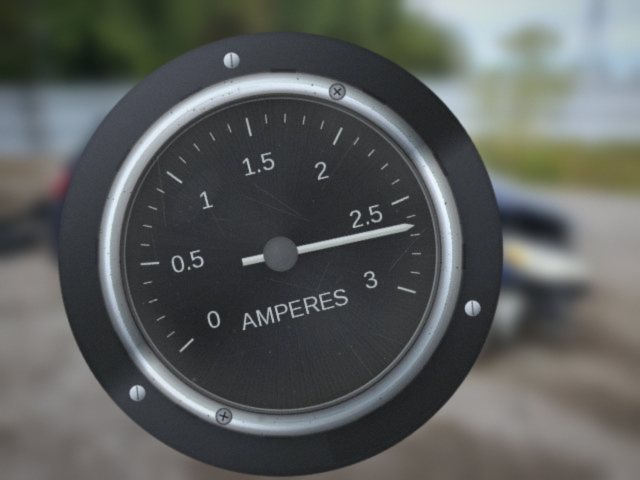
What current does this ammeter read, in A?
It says 2.65 A
